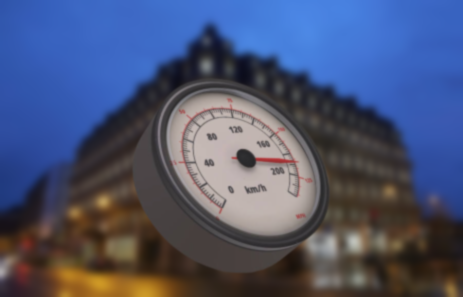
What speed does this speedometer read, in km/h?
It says 190 km/h
